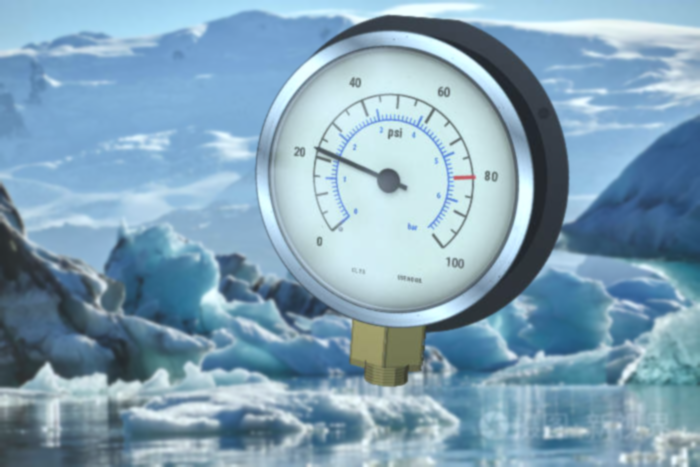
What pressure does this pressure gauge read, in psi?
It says 22.5 psi
